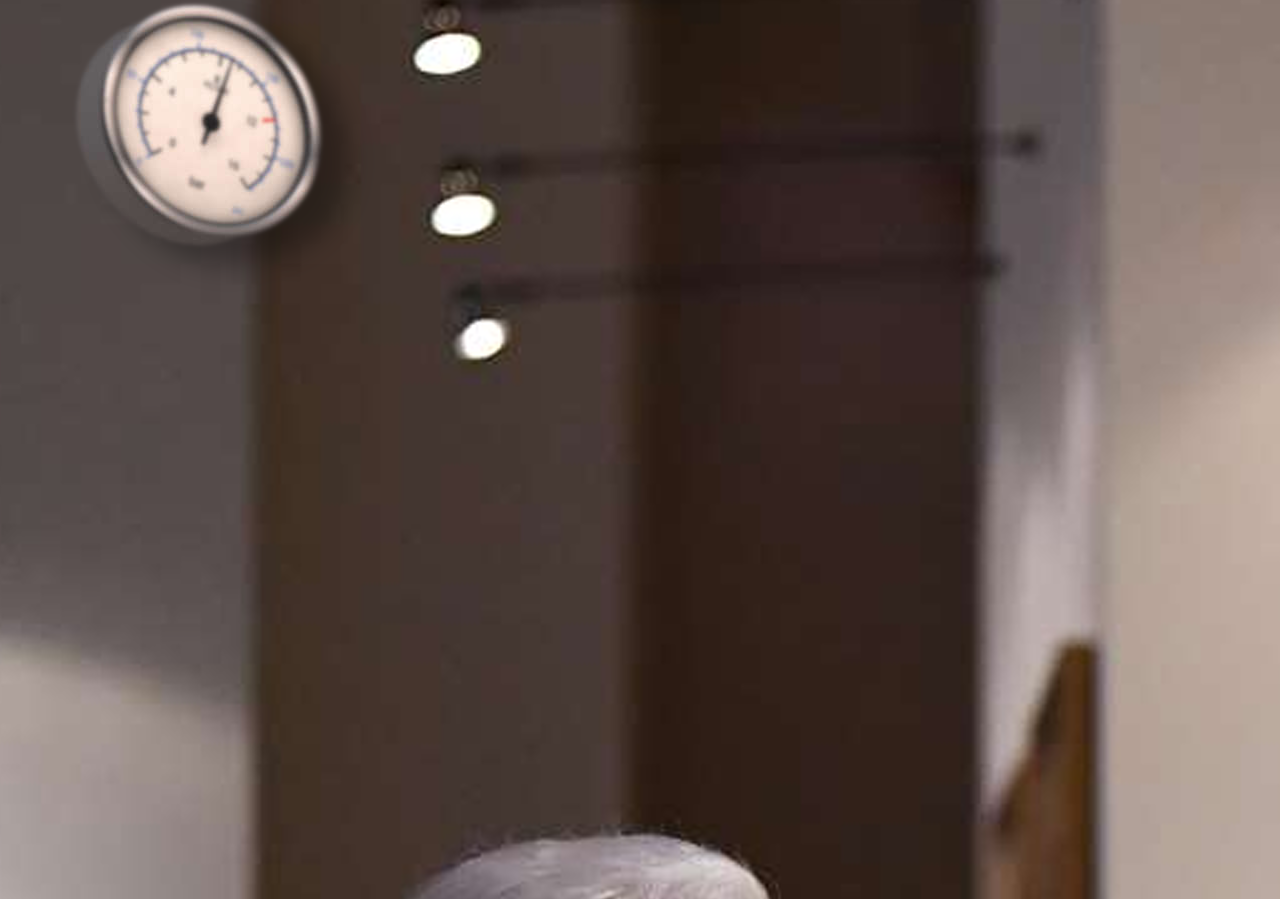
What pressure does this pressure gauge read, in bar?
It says 8.5 bar
